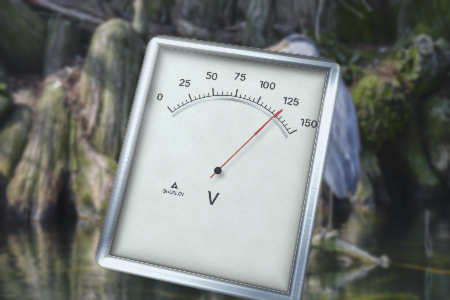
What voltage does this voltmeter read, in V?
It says 125 V
